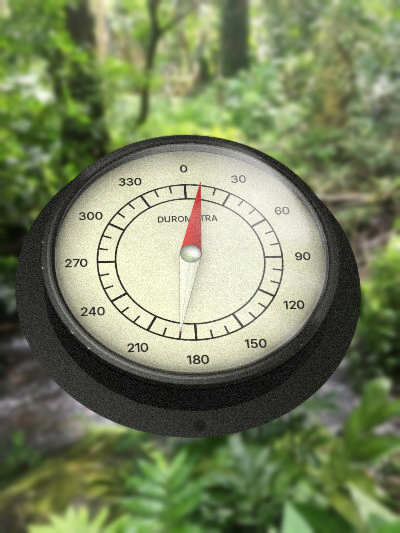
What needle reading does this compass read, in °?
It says 10 °
